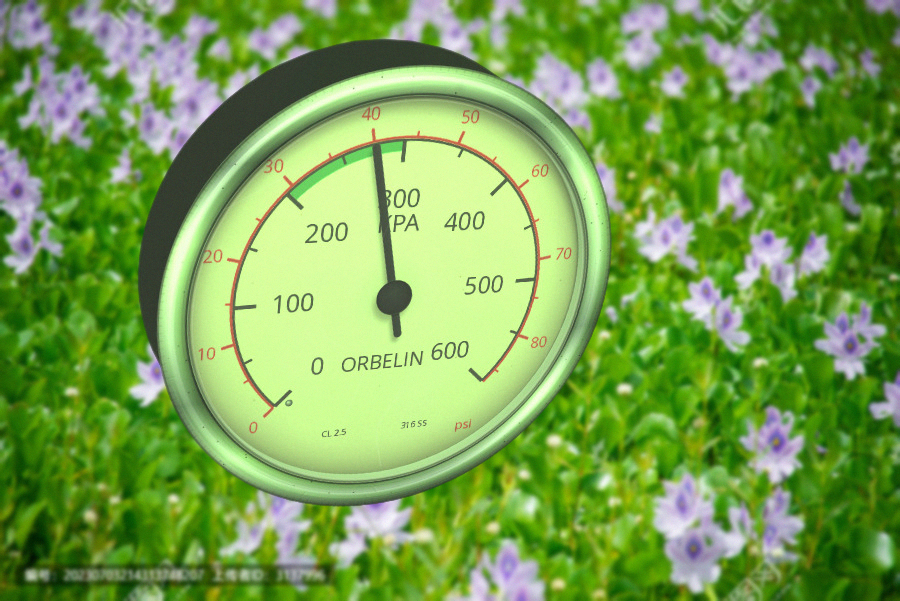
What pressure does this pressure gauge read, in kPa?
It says 275 kPa
